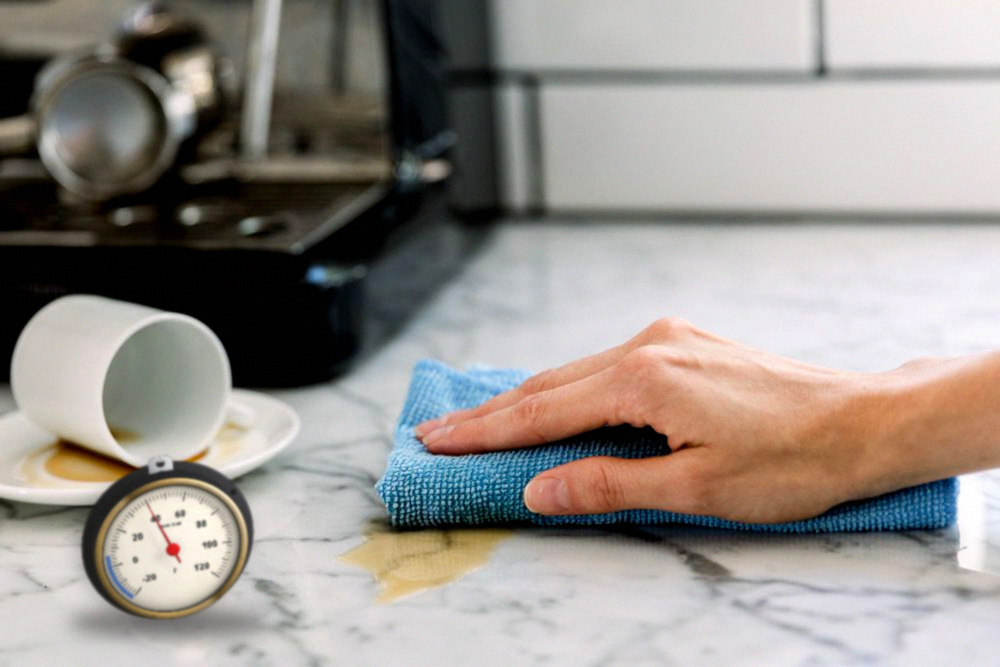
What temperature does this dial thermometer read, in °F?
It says 40 °F
